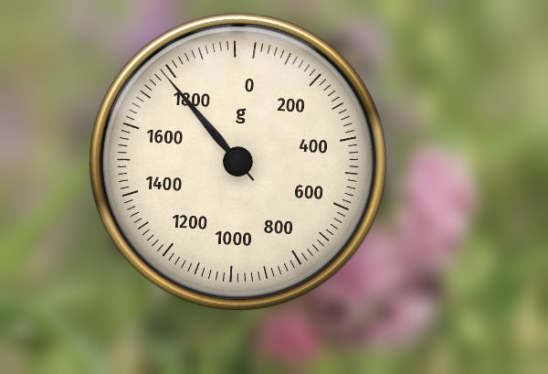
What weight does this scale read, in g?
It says 1780 g
